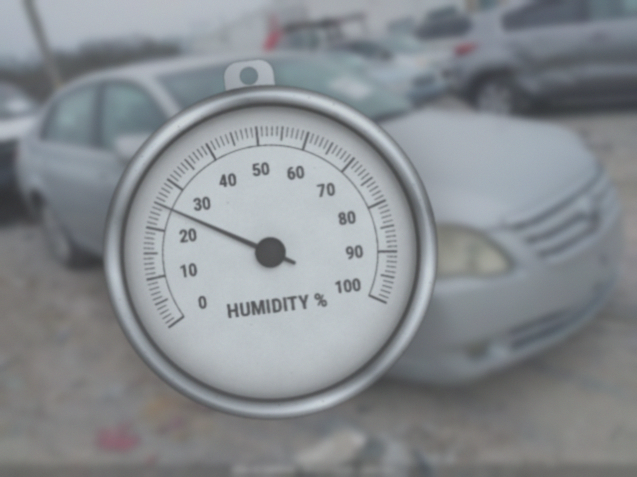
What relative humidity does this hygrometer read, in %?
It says 25 %
